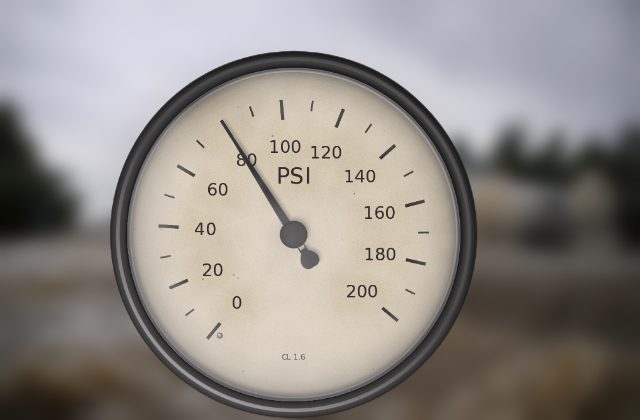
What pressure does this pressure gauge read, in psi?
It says 80 psi
